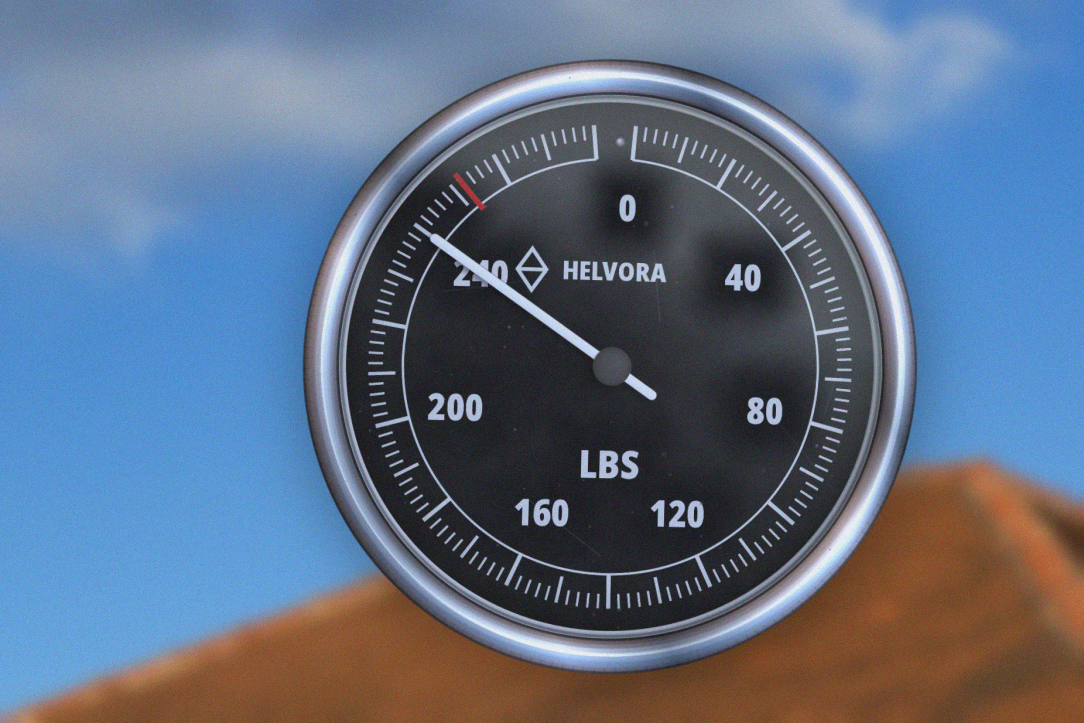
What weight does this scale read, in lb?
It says 240 lb
